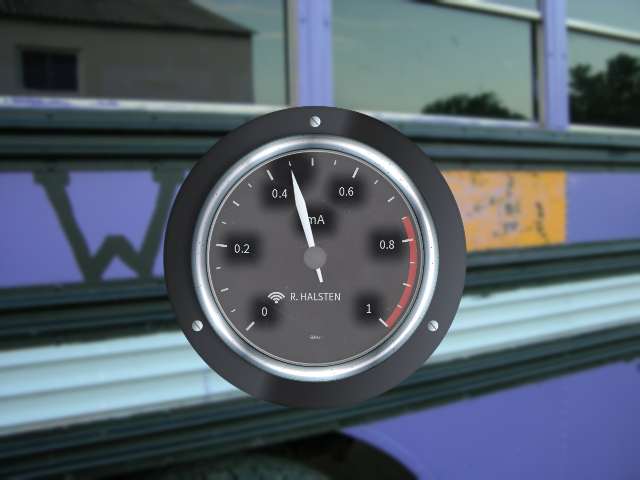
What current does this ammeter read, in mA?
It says 0.45 mA
